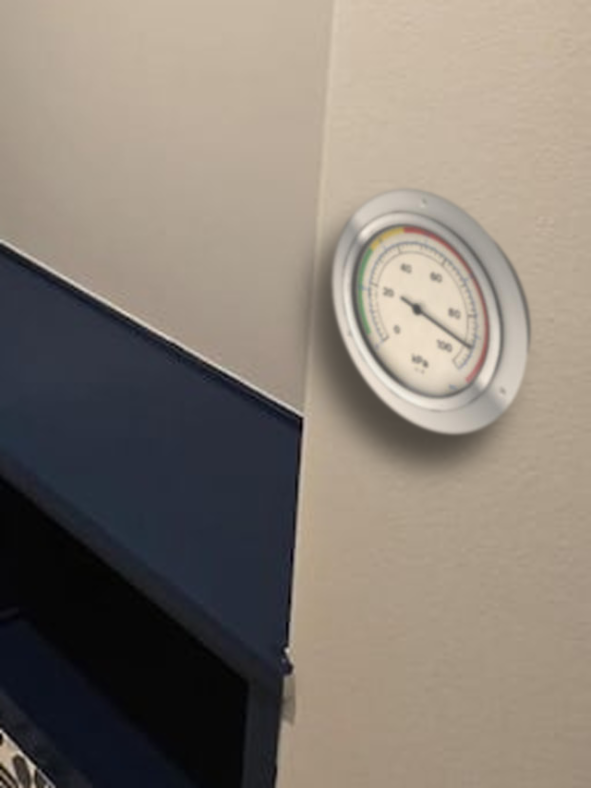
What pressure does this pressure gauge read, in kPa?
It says 90 kPa
